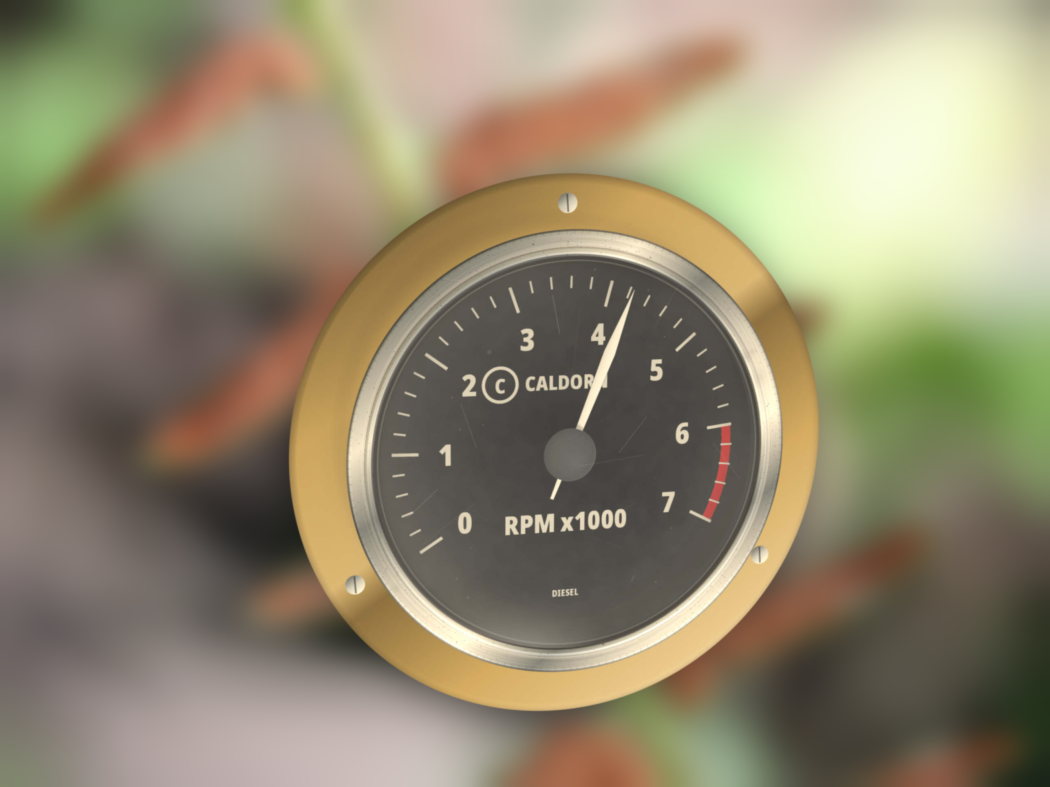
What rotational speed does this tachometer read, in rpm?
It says 4200 rpm
